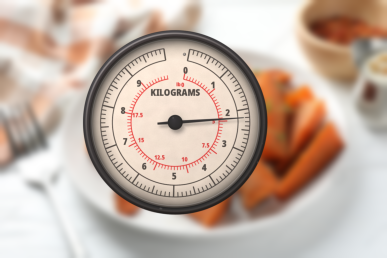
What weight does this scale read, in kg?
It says 2.2 kg
